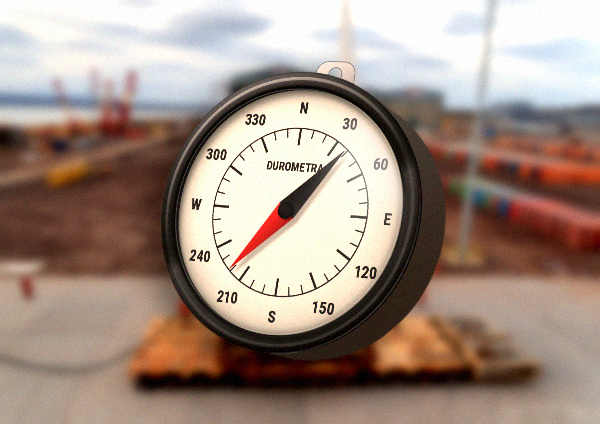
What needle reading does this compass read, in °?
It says 220 °
